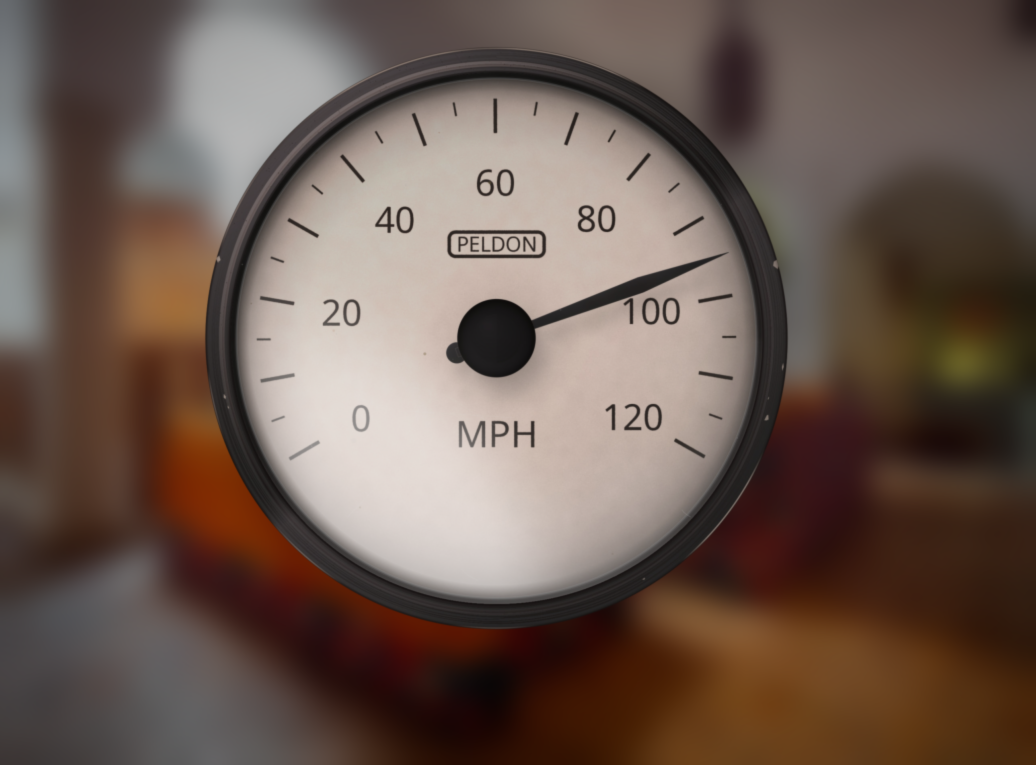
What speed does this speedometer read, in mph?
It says 95 mph
